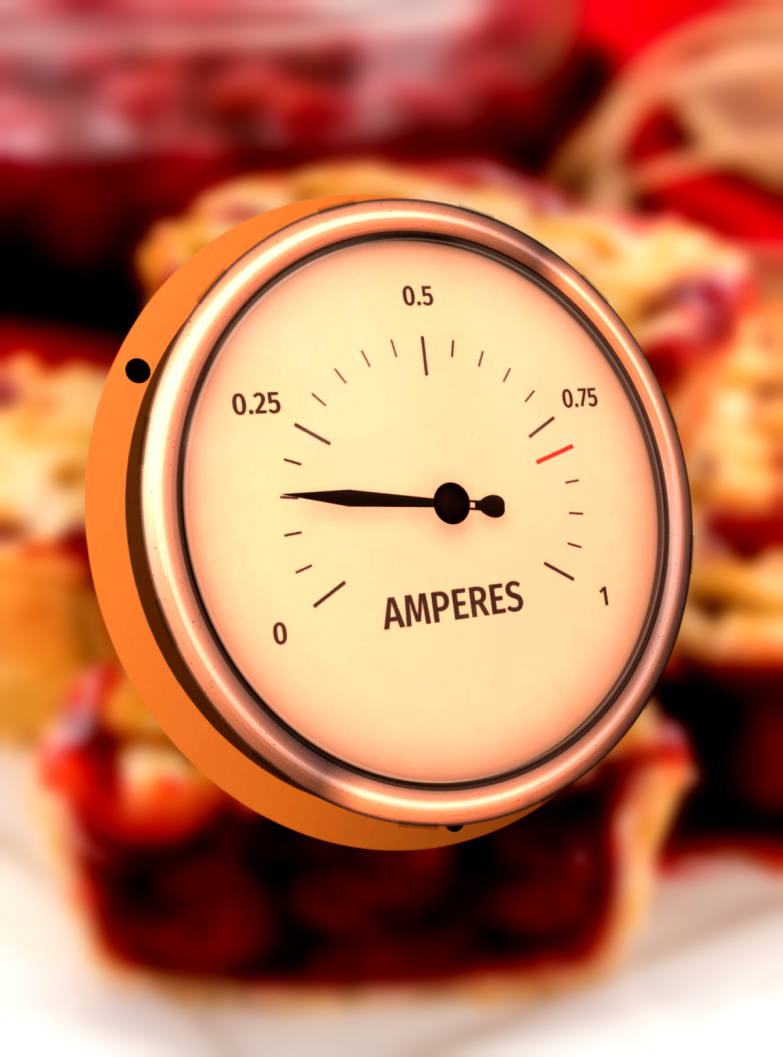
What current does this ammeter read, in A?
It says 0.15 A
